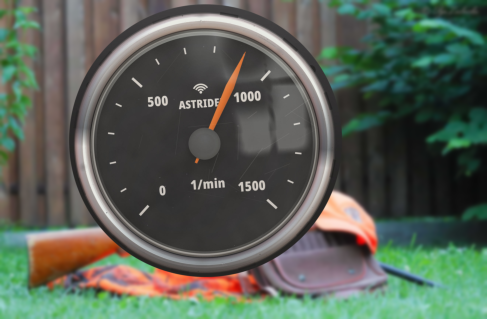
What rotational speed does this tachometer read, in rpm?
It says 900 rpm
